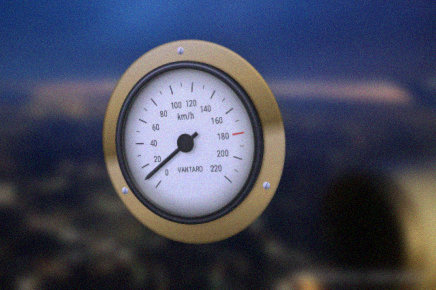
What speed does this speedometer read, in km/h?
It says 10 km/h
